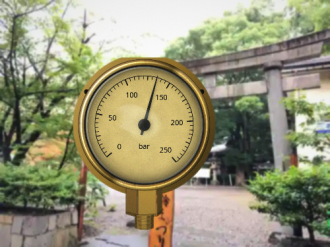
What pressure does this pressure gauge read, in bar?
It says 135 bar
